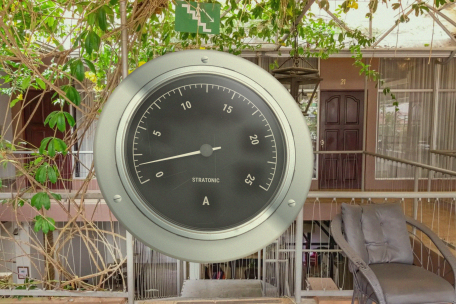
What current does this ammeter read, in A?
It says 1.5 A
